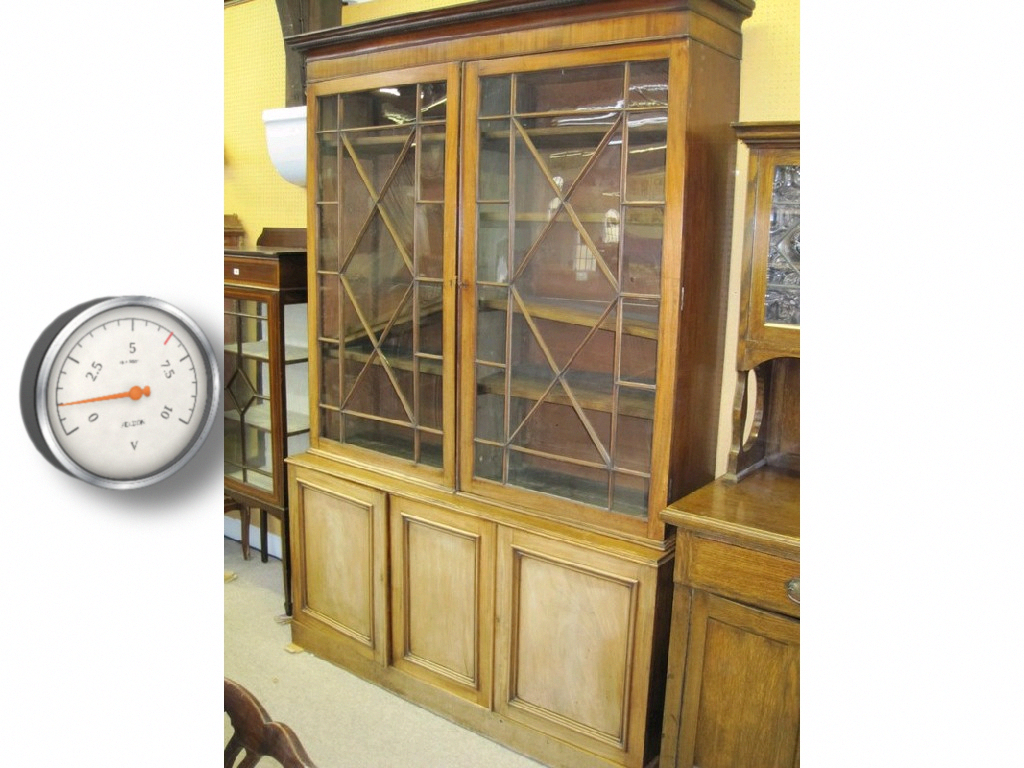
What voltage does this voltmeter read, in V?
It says 1 V
